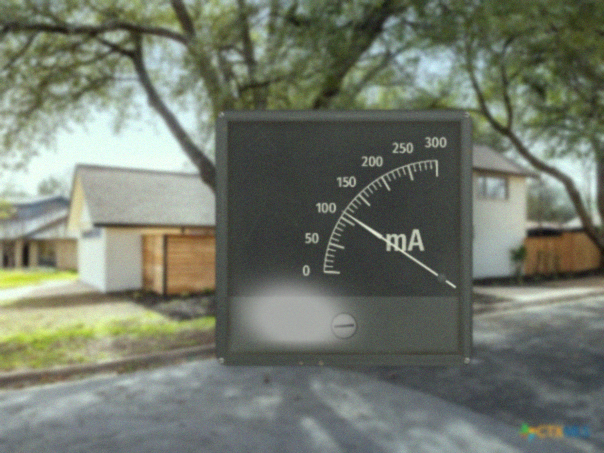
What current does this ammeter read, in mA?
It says 110 mA
